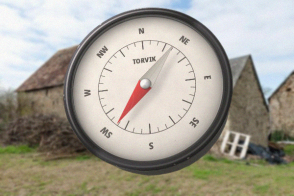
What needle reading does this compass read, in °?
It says 220 °
